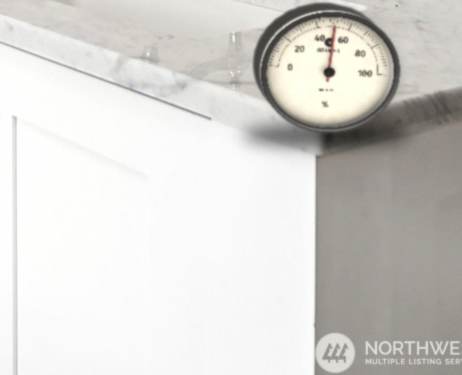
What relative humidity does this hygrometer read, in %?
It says 50 %
